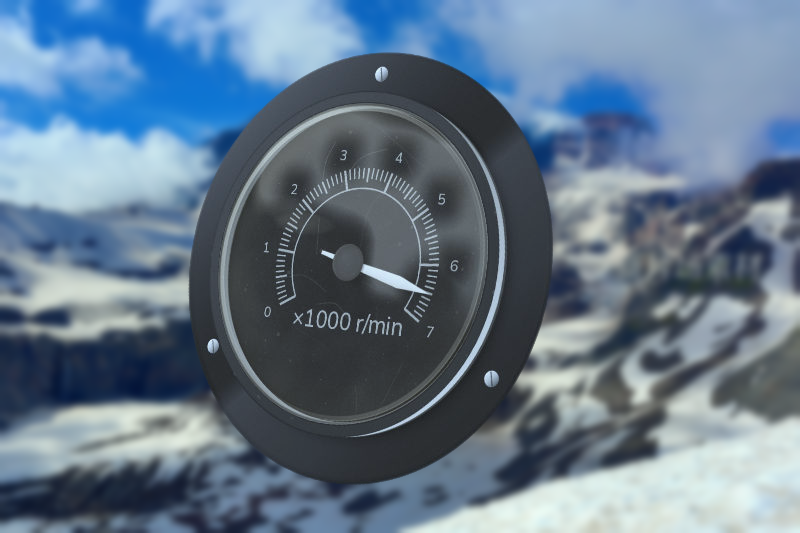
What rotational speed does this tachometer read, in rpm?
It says 6500 rpm
